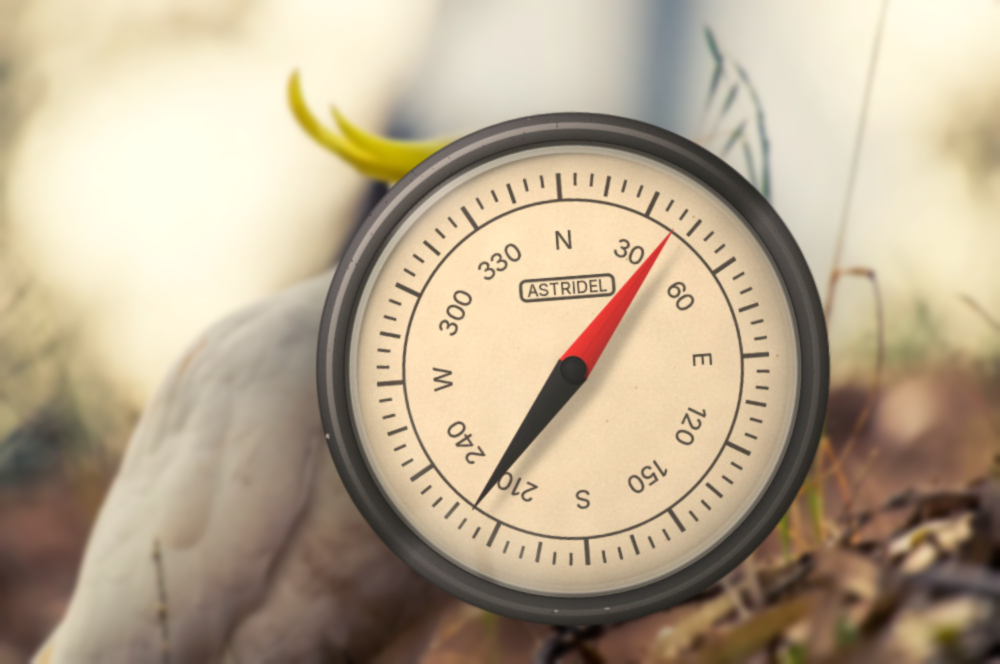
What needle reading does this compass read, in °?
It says 40 °
